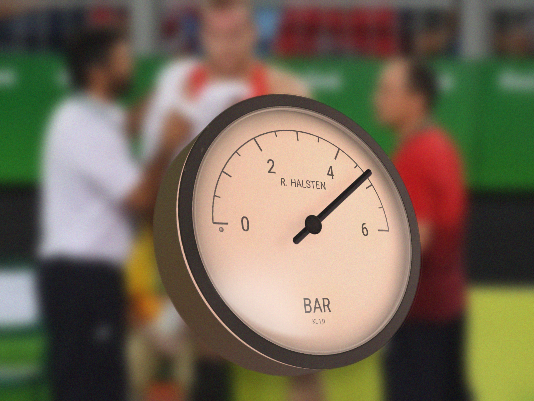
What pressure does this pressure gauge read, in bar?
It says 4.75 bar
